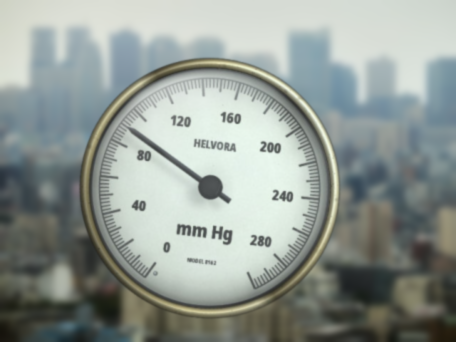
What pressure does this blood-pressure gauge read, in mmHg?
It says 90 mmHg
